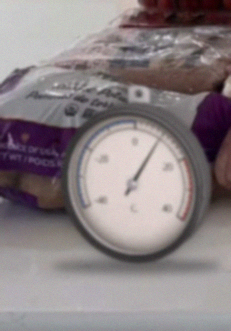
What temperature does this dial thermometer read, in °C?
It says 10 °C
